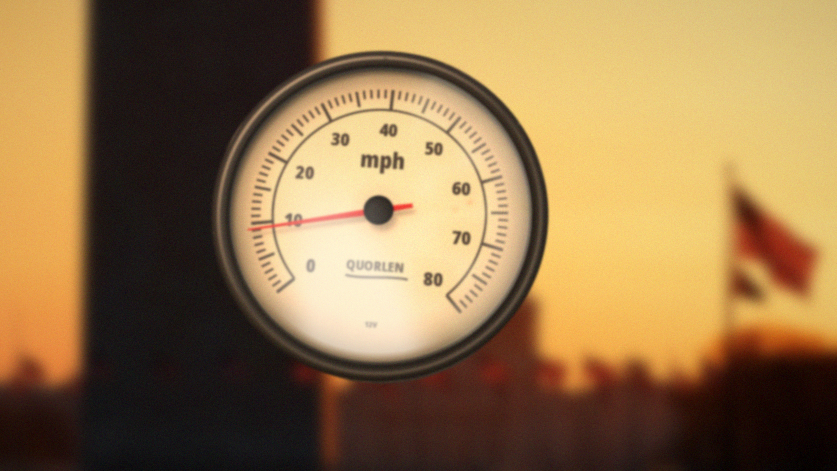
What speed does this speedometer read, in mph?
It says 9 mph
